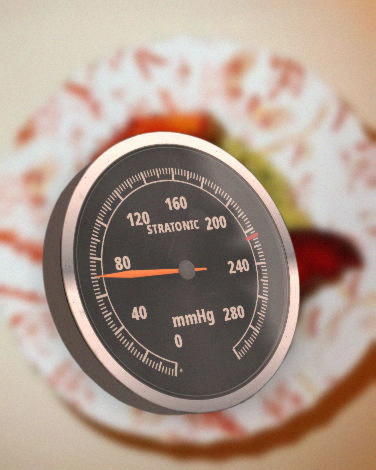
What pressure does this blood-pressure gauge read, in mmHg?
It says 70 mmHg
